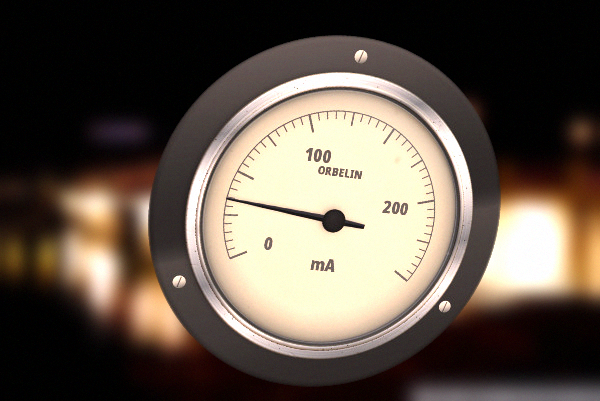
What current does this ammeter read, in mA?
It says 35 mA
